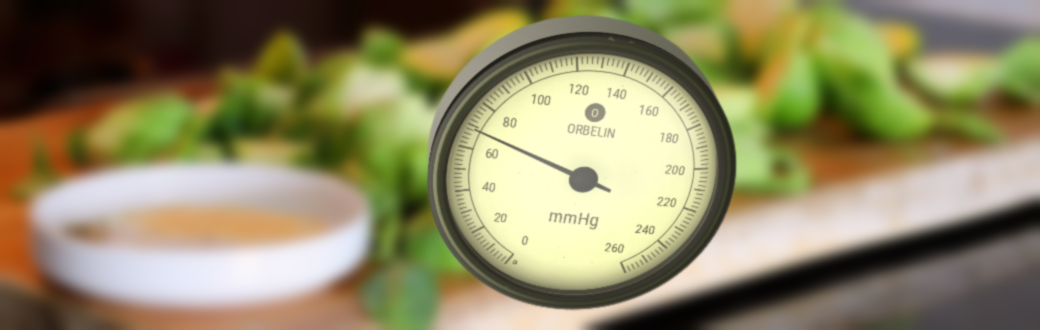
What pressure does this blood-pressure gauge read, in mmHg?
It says 70 mmHg
